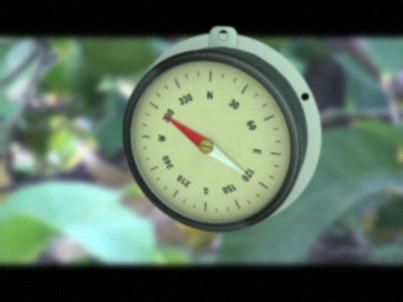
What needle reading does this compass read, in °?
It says 300 °
